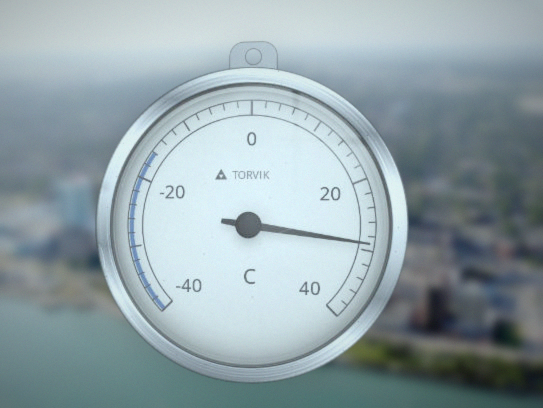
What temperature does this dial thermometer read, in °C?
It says 29 °C
